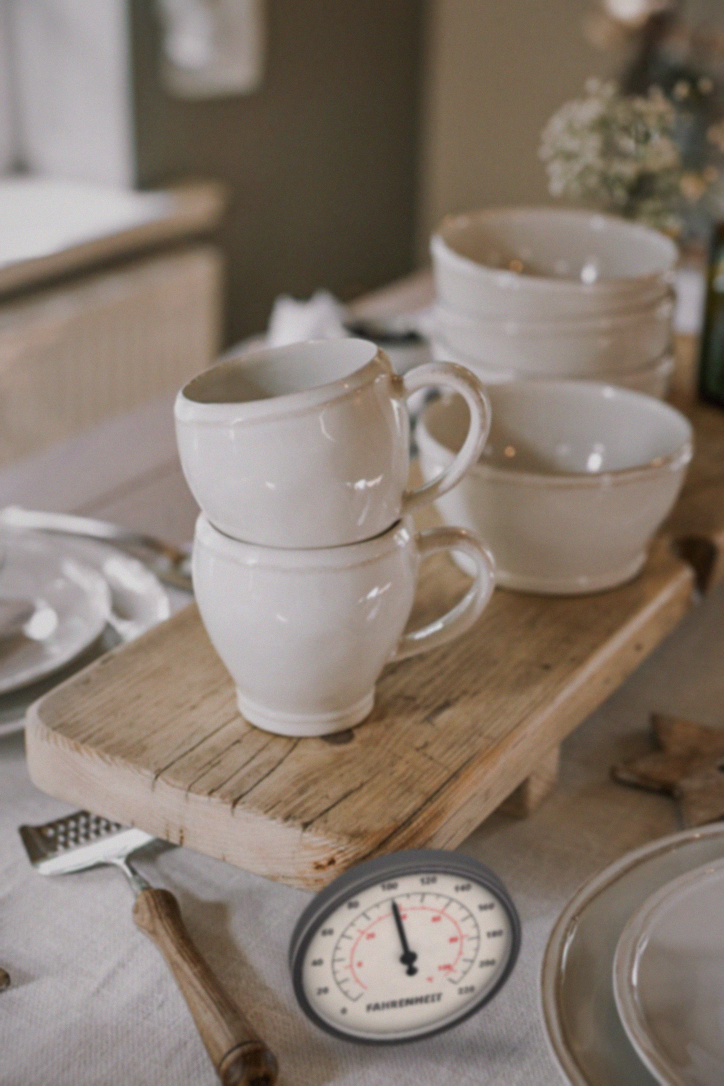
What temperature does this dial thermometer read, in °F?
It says 100 °F
